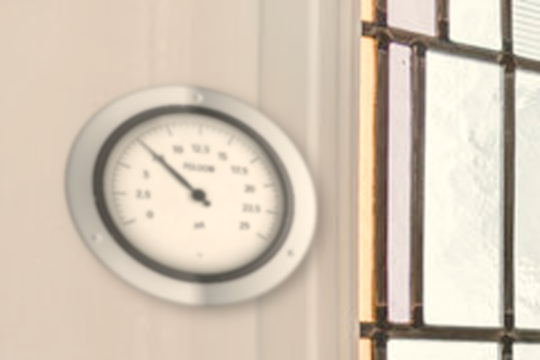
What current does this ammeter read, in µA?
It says 7.5 µA
